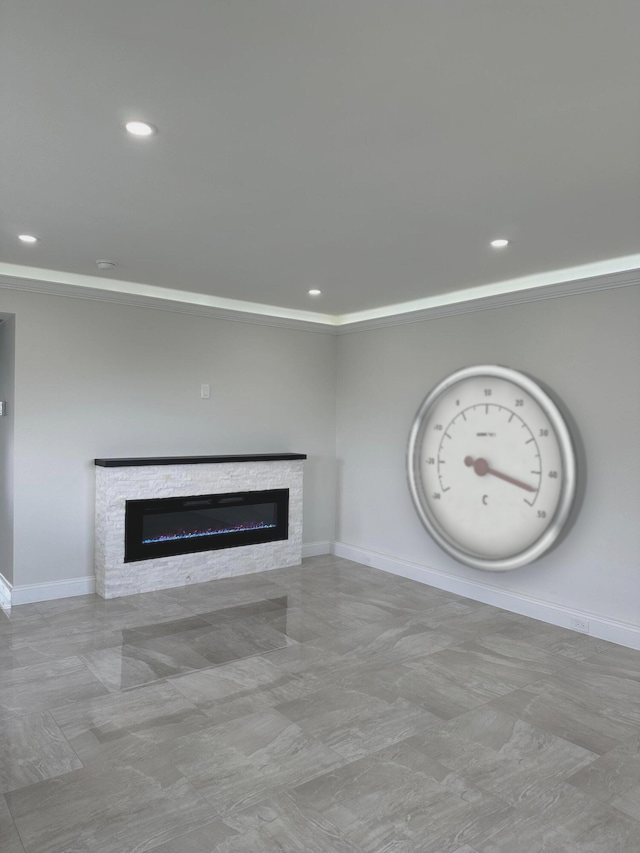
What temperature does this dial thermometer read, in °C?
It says 45 °C
